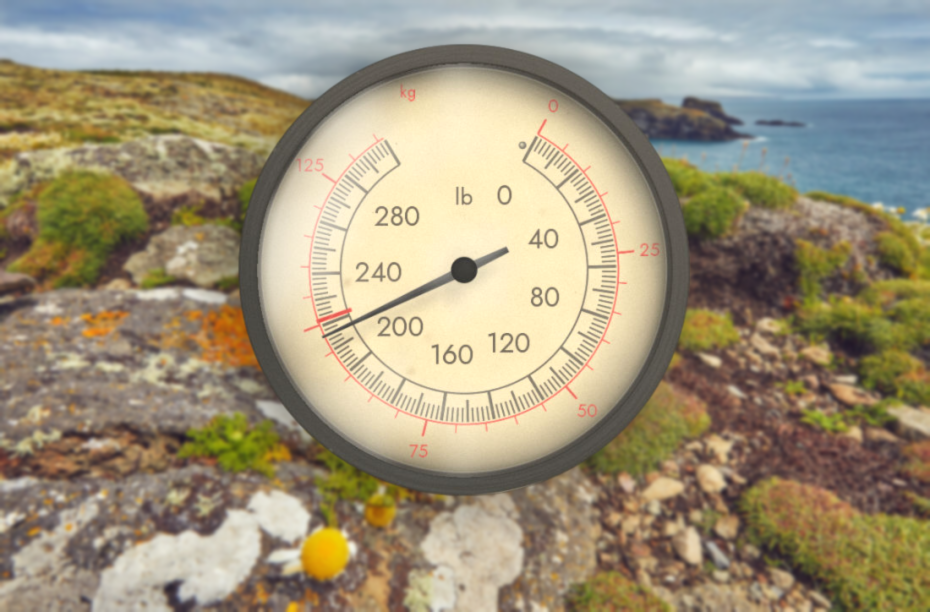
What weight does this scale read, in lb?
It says 216 lb
